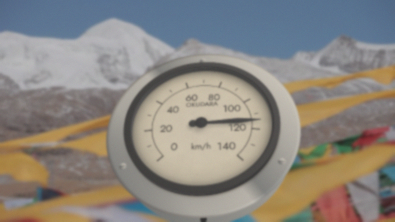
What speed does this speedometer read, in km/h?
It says 115 km/h
